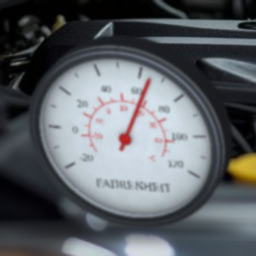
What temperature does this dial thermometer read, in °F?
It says 65 °F
